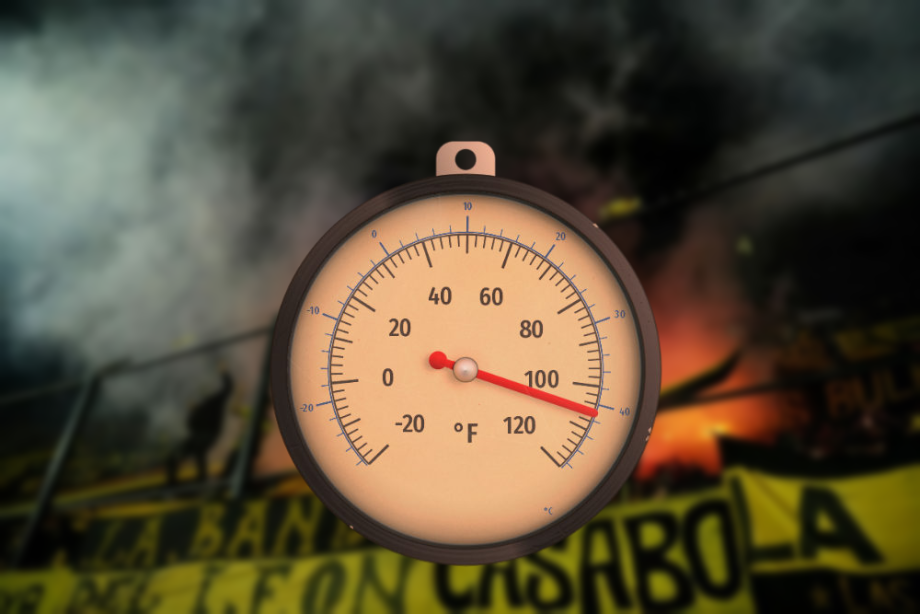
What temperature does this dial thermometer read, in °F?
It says 106 °F
